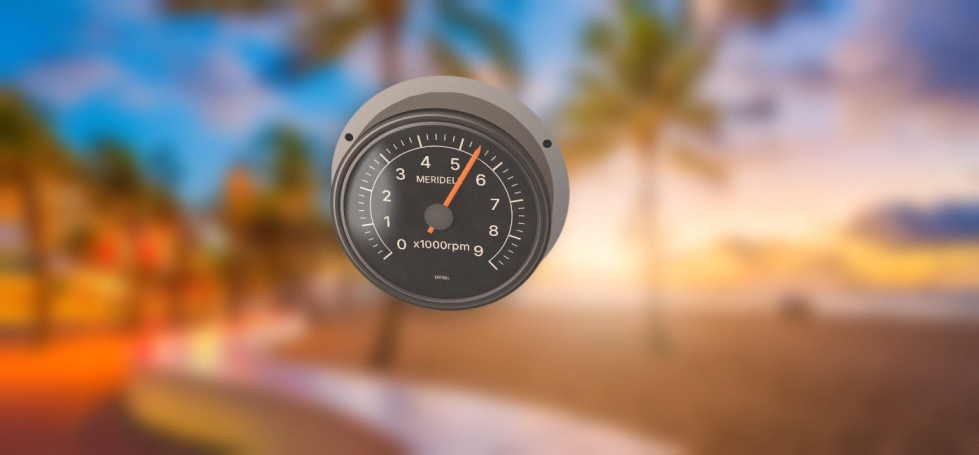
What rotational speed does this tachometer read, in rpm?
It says 5400 rpm
